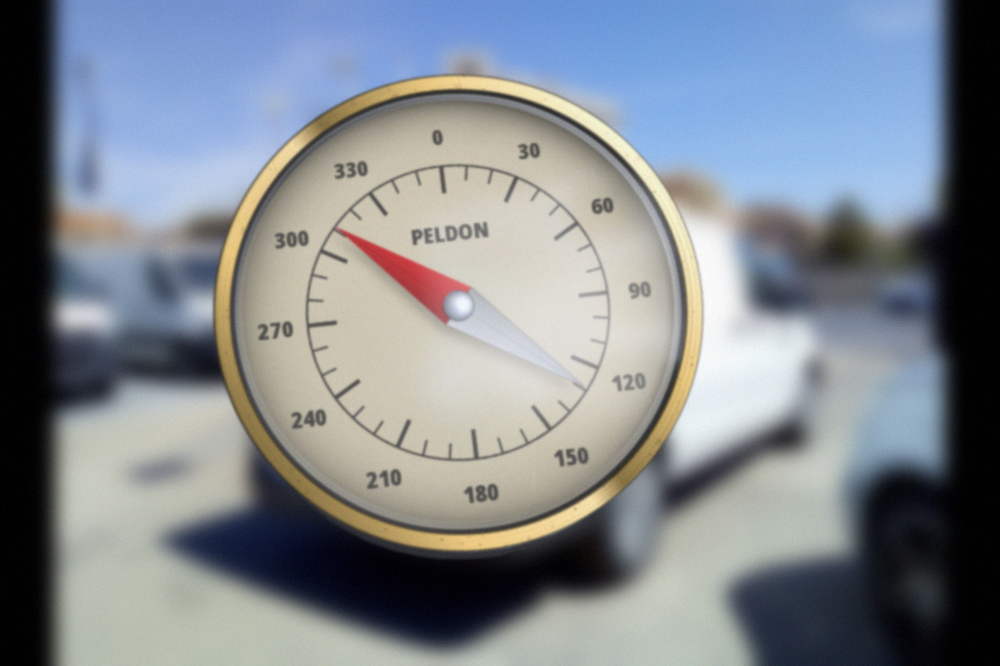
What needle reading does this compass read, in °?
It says 310 °
